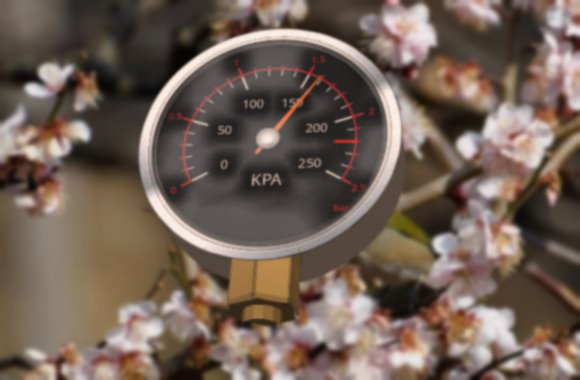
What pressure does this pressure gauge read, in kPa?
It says 160 kPa
